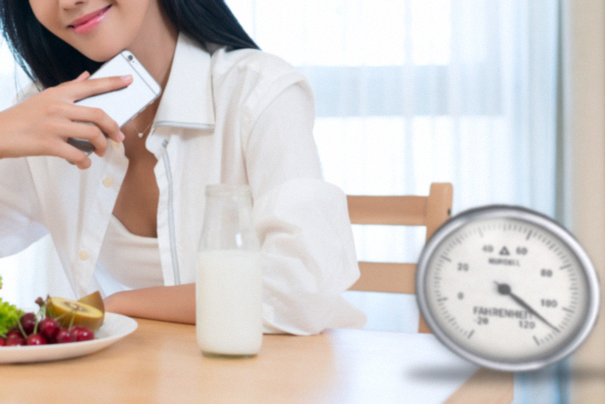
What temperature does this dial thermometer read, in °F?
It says 110 °F
